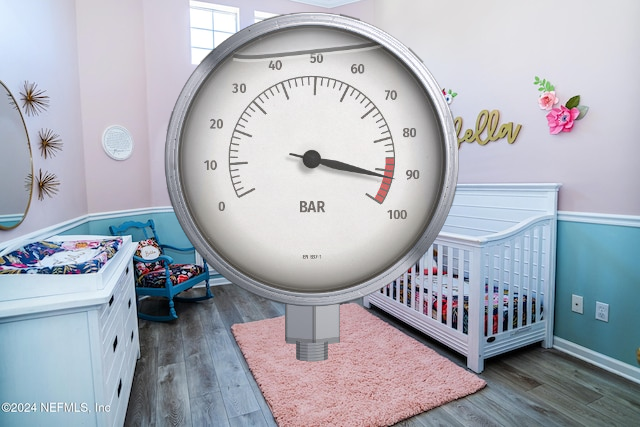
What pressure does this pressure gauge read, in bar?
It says 92 bar
